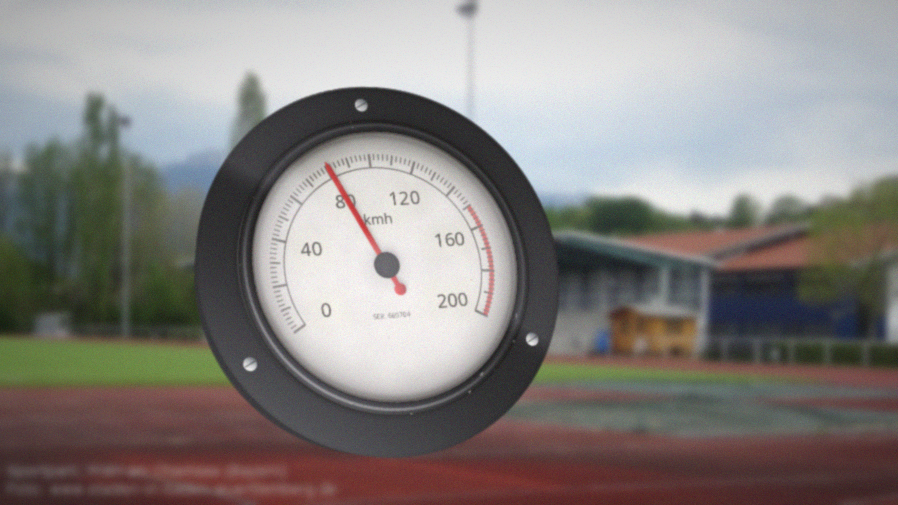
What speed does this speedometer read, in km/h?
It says 80 km/h
